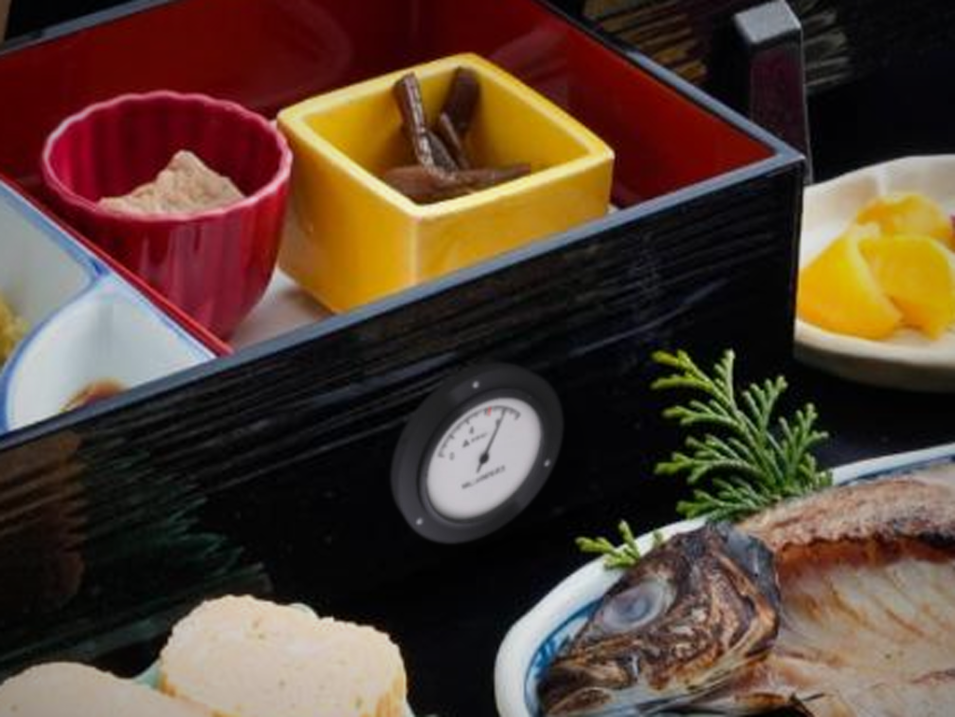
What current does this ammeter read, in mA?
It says 8 mA
